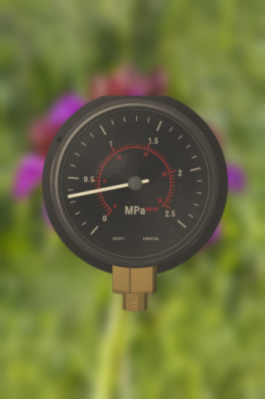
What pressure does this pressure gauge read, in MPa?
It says 0.35 MPa
